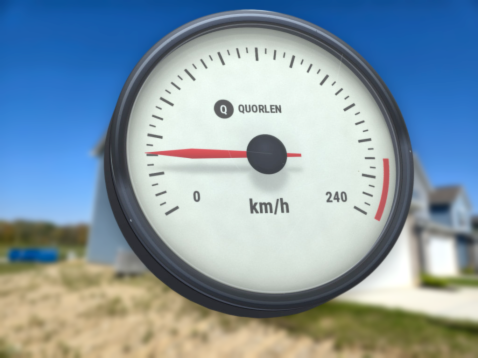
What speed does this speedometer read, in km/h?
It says 30 km/h
